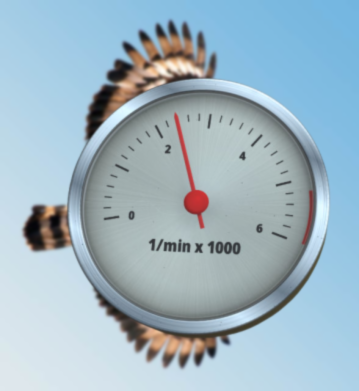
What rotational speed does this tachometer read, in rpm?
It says 2400 rpm
